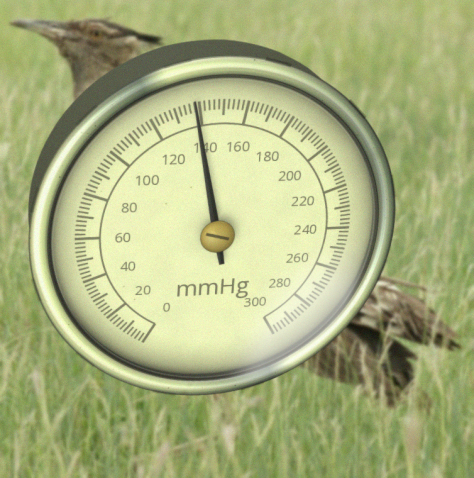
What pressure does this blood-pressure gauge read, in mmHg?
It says 138 mmHg
